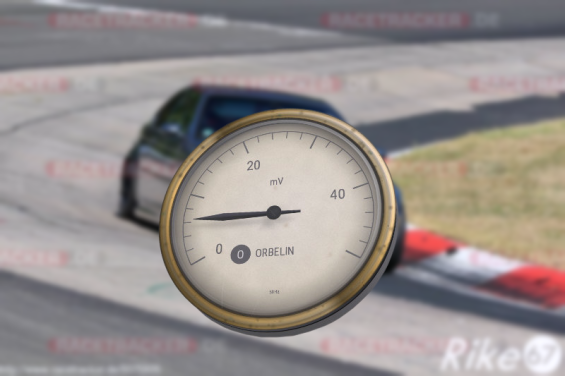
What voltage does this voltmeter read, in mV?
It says 6 mV
